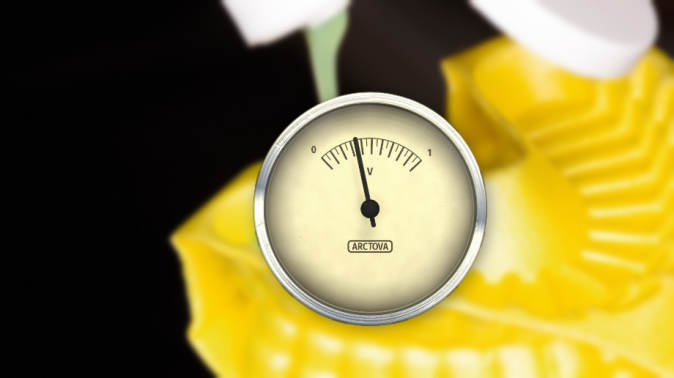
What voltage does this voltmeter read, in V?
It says 0.35 V
